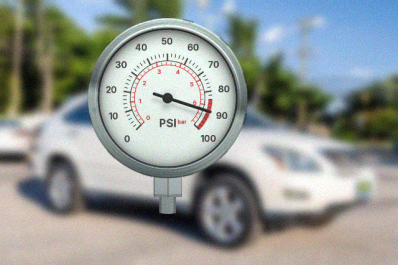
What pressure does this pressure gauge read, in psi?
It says 90 psi
